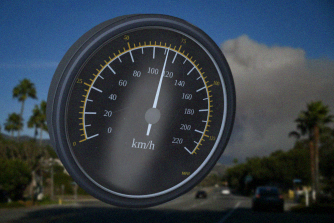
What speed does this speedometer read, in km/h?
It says 110 km/h
